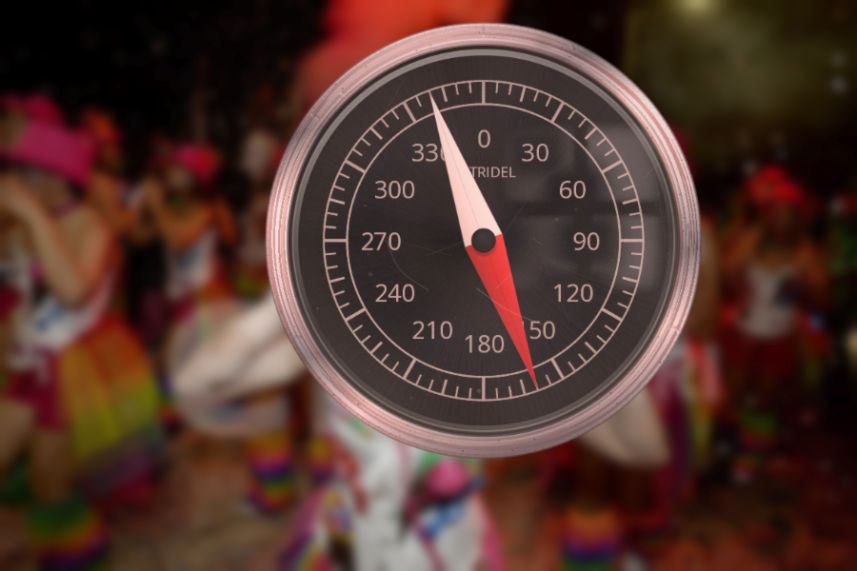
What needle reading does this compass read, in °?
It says 160 °
